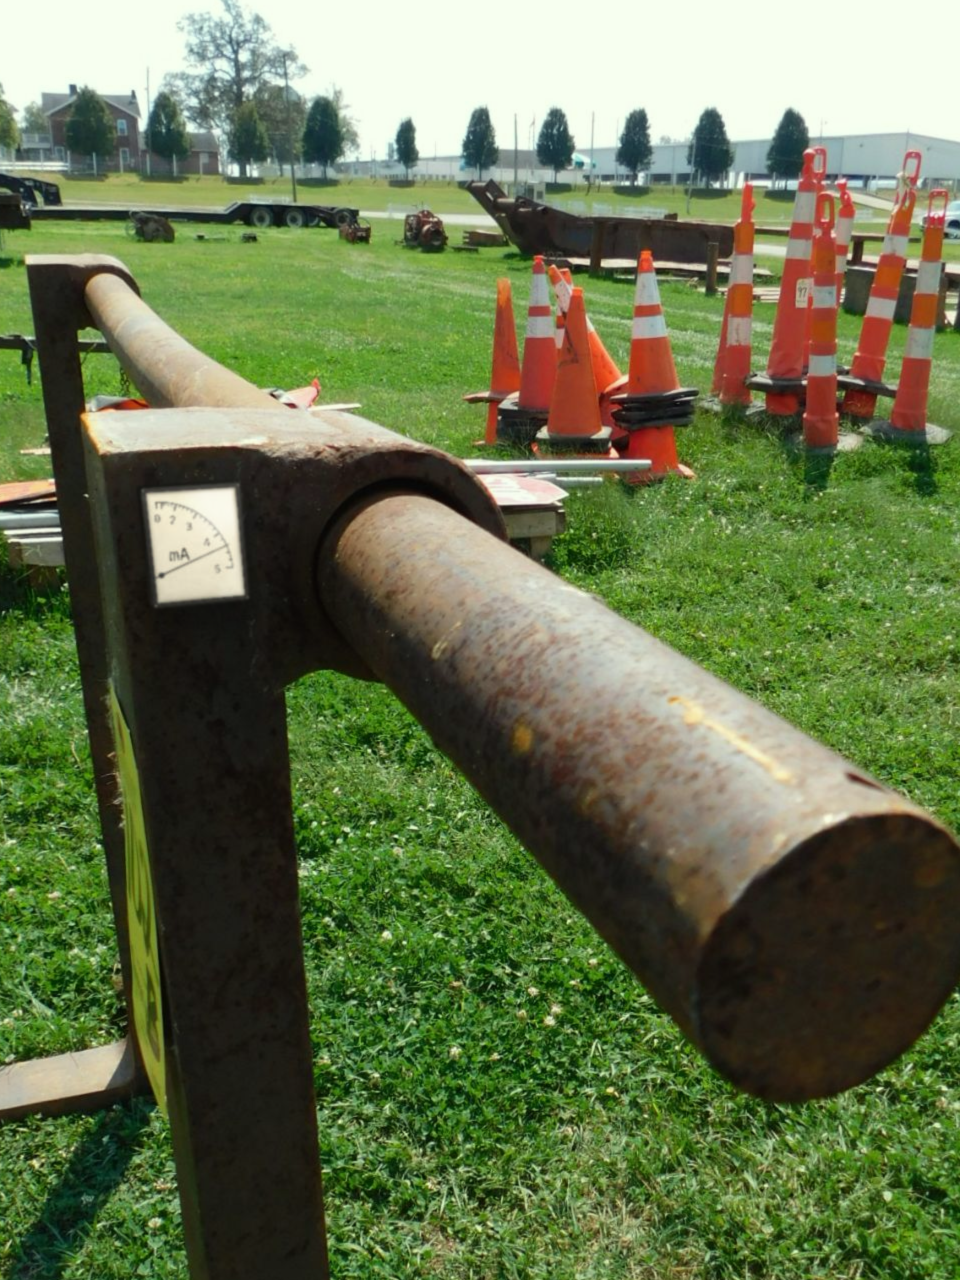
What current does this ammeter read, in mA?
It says 4.4 mA
